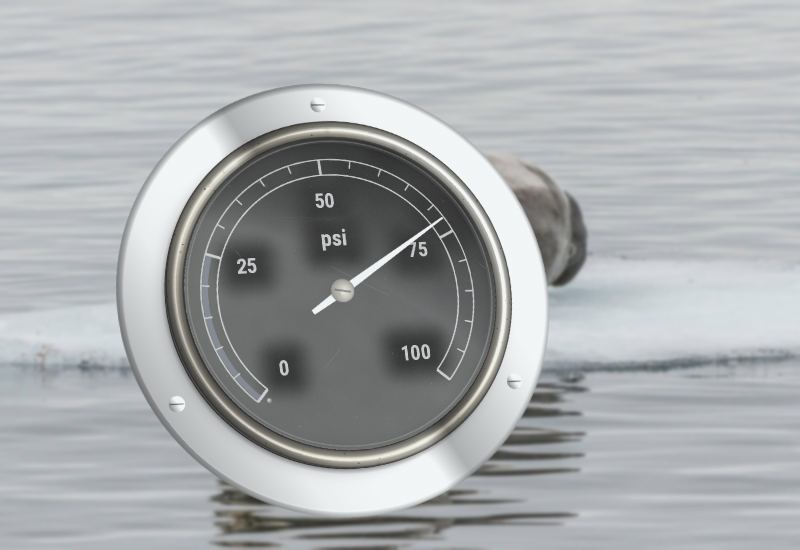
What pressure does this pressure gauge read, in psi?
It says 72.5 psi
